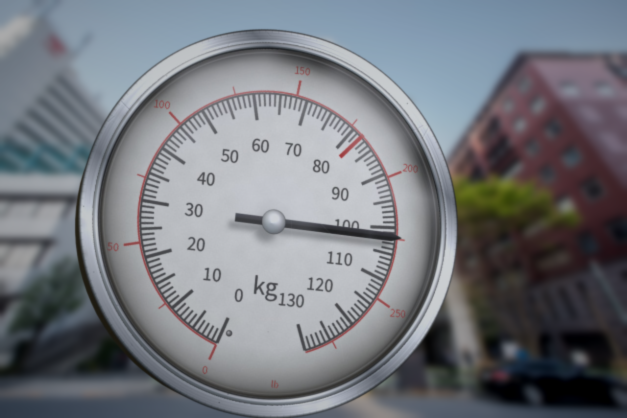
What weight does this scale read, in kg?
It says 102 kg
